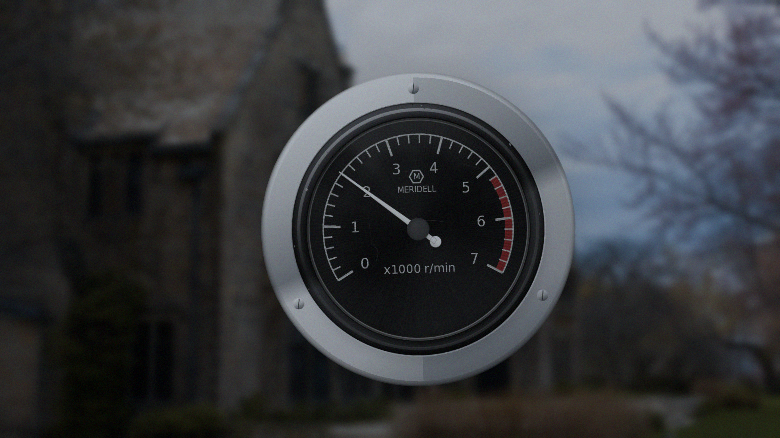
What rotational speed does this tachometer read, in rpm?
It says 2000 rpm
